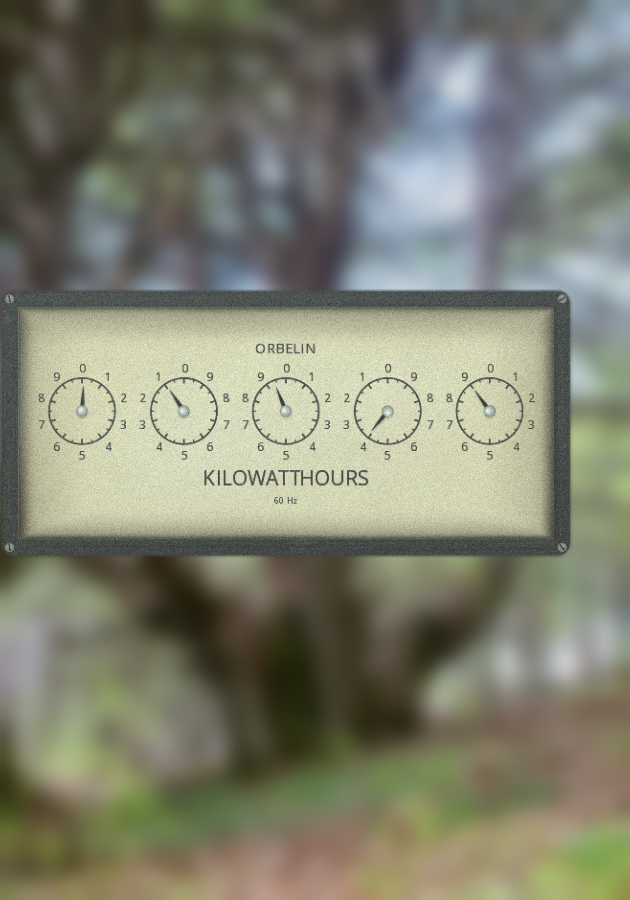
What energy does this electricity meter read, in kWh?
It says 939 kWh
